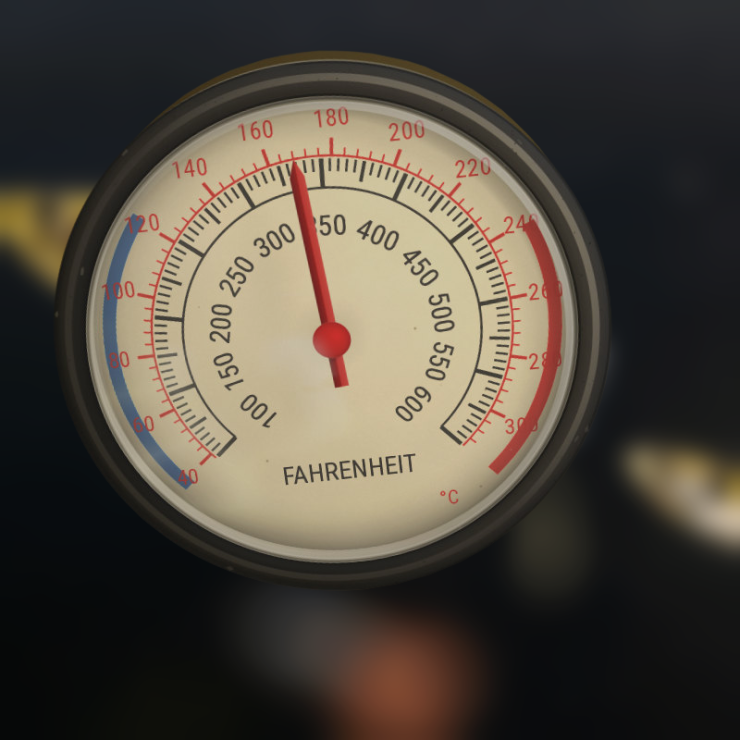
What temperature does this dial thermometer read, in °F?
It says 335 °F
